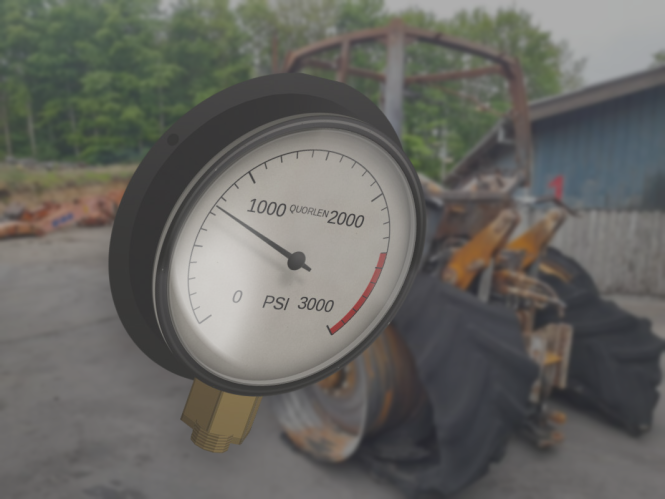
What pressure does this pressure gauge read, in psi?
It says 750 psi
